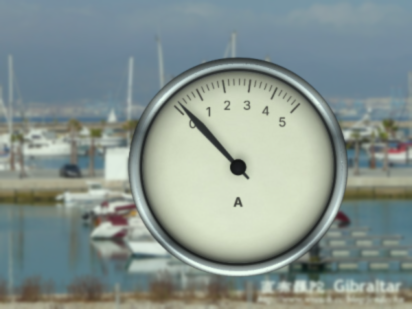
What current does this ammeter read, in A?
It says 0.2 A
